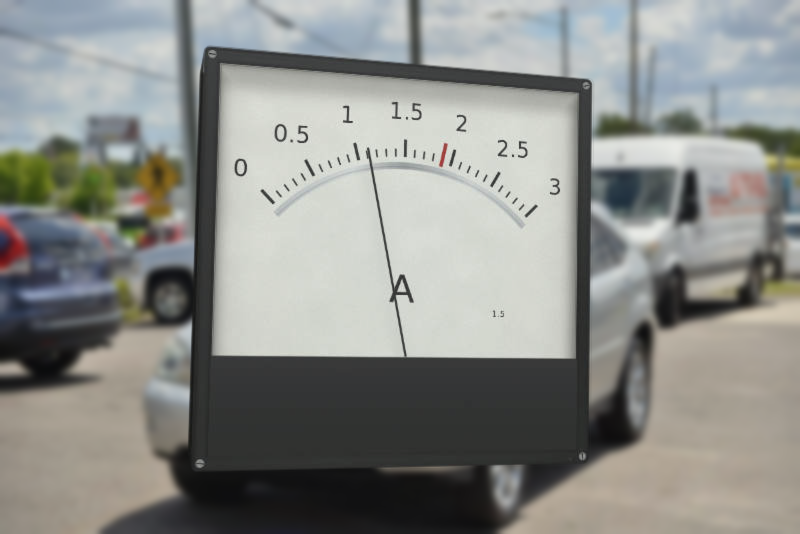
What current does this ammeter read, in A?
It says 1.1 A
